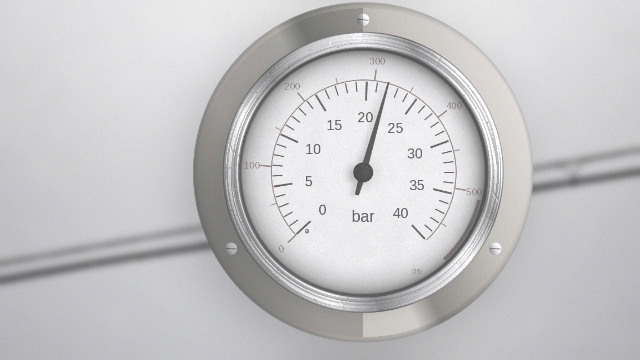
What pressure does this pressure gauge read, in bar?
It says 22 bar
